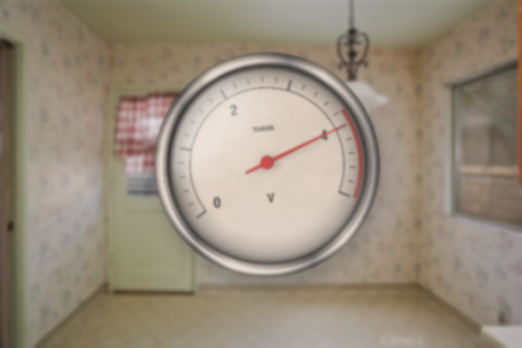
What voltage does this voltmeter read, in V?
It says 4 V
